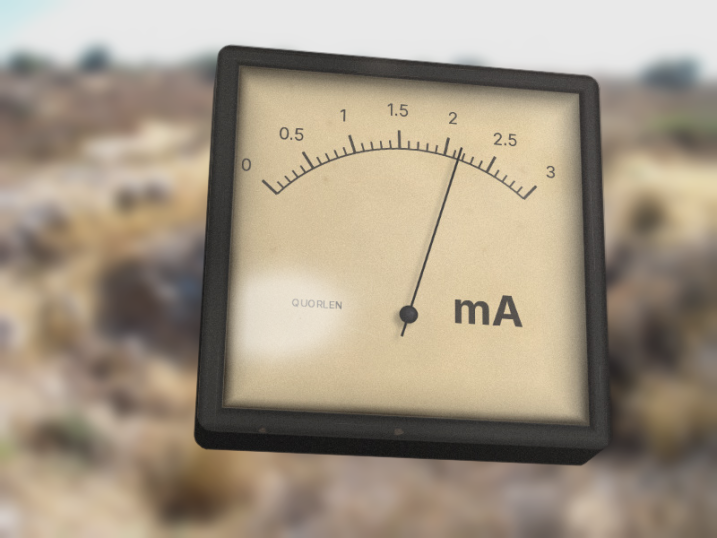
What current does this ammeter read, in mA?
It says 2.15 mA
